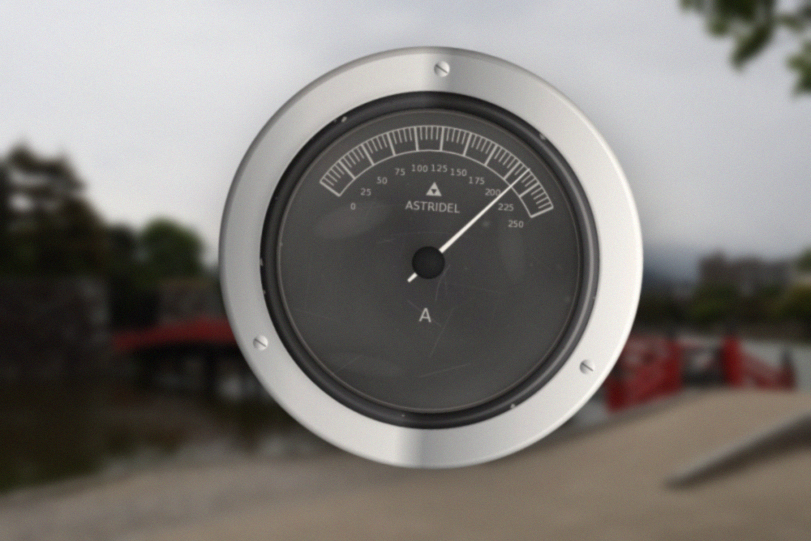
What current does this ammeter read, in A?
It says 210 A
